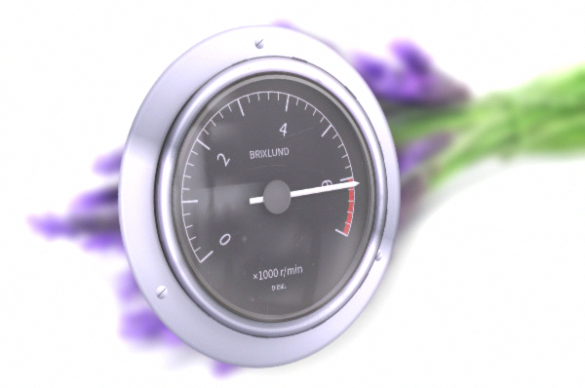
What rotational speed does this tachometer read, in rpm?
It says 6100 rpm
